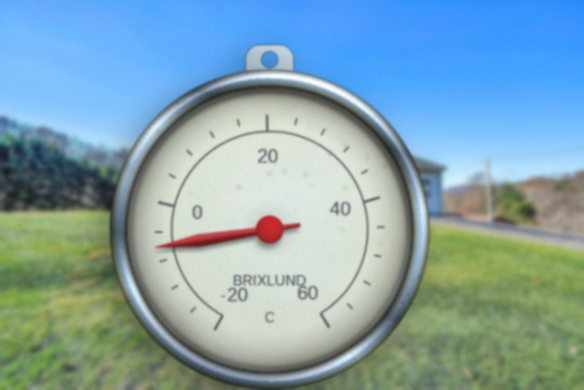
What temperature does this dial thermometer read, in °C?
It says -6 °C
